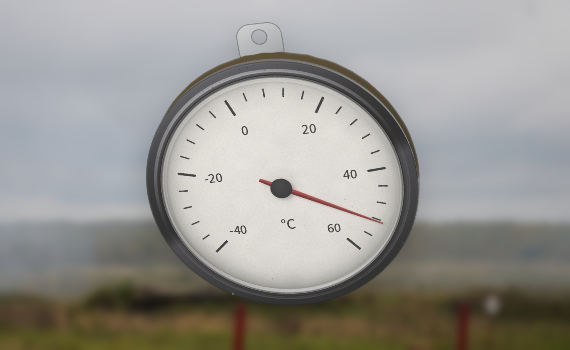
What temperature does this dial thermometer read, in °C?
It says 52 °C
